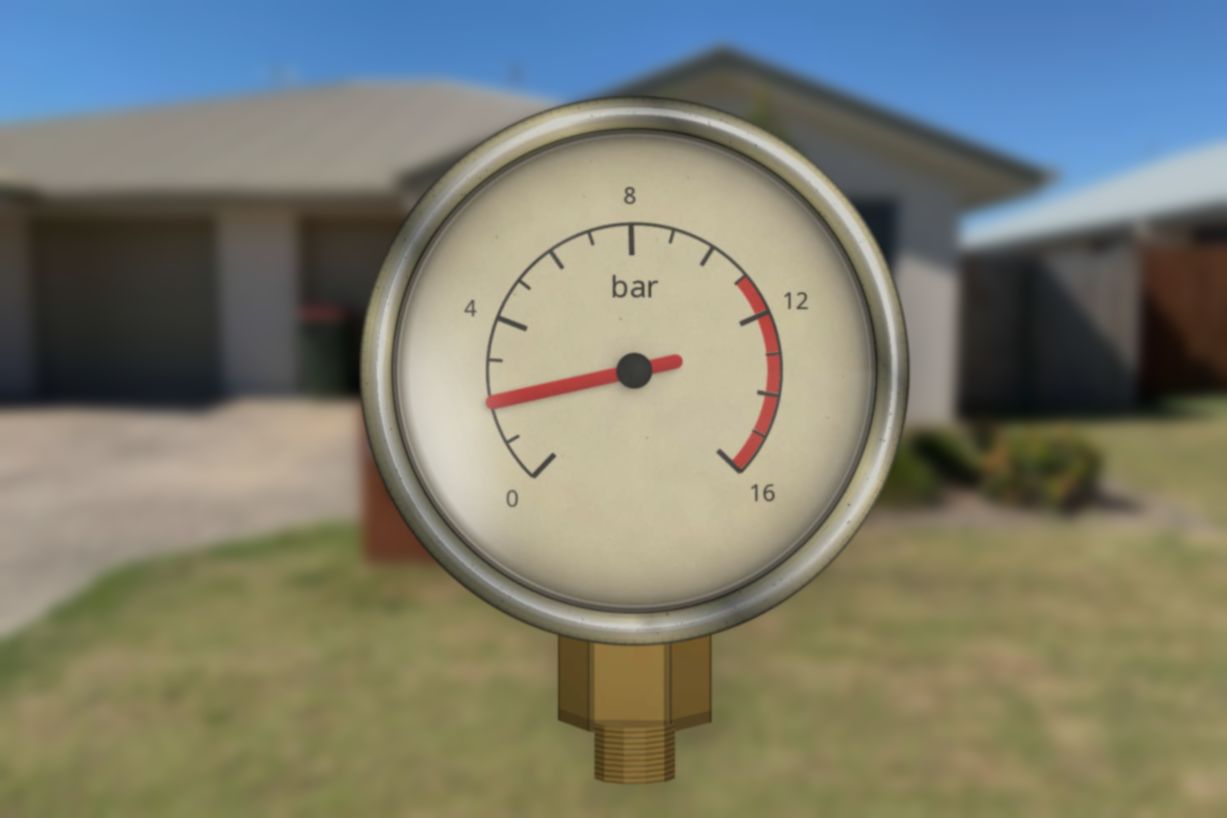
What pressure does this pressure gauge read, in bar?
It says 2 bar
